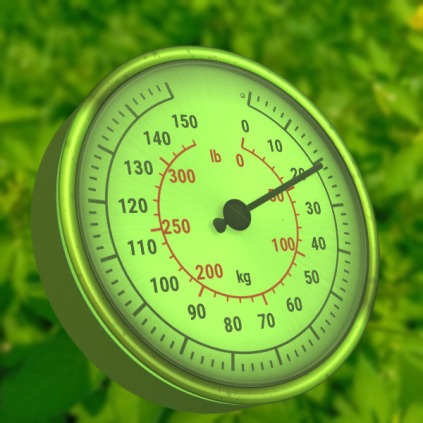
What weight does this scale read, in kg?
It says 21 kg
